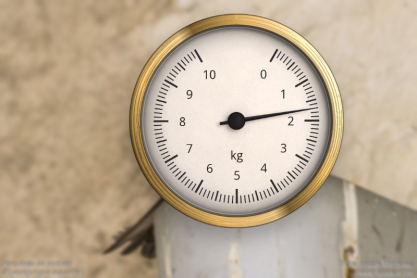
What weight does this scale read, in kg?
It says 1.7 kg
